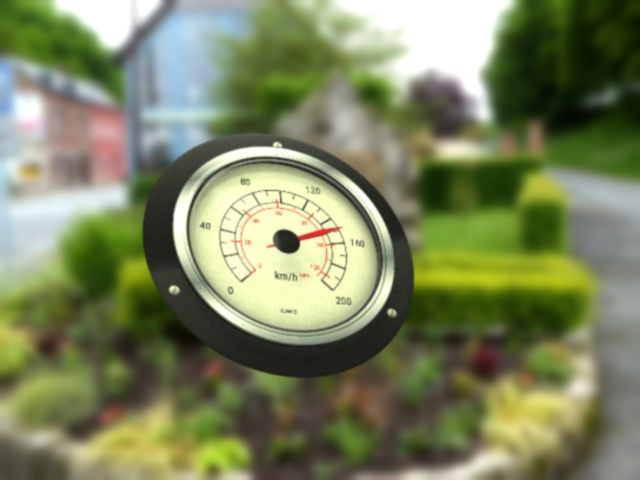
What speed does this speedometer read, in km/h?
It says 150 km/h
